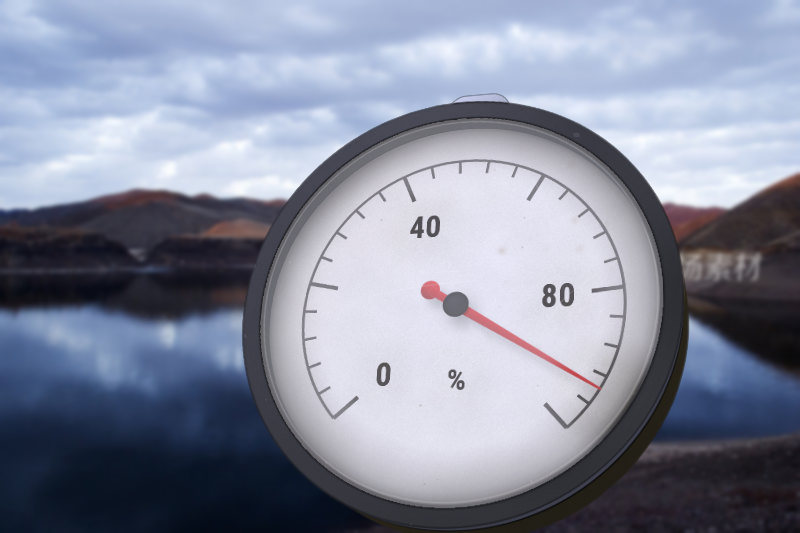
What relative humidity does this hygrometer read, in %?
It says 94 %
